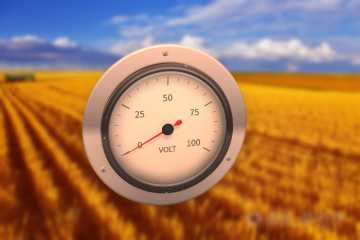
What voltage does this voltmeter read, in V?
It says 0 V
